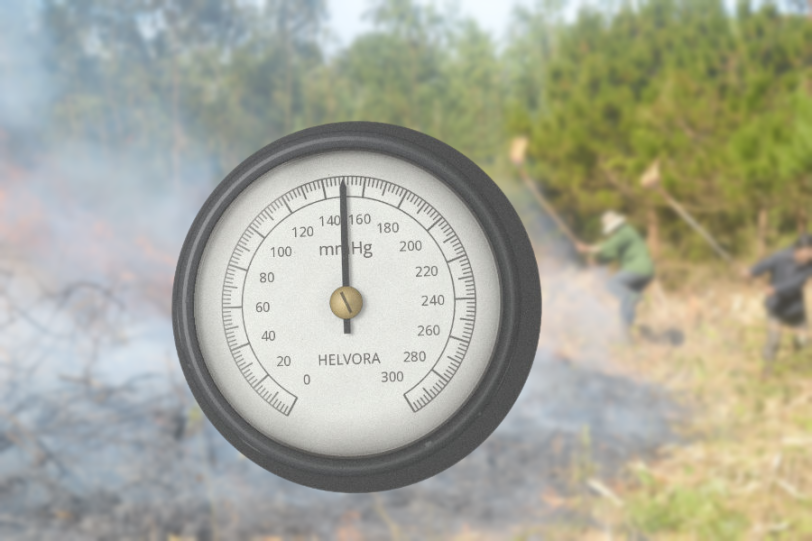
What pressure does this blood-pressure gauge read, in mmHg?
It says 150 mmHg
